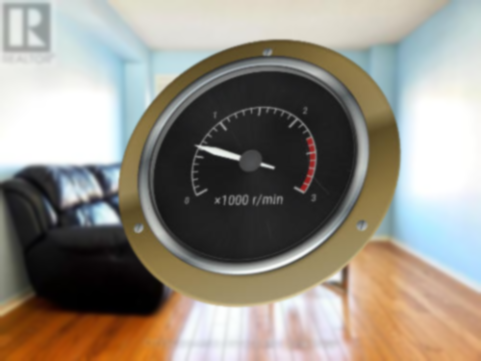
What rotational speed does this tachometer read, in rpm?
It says 600 rpm
